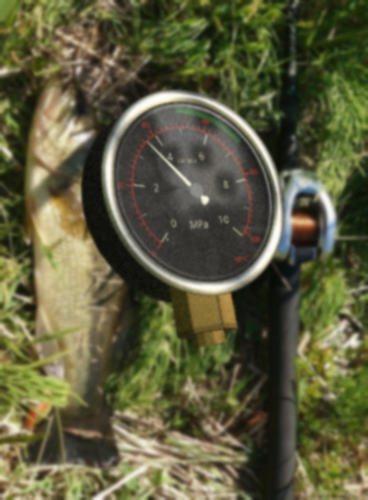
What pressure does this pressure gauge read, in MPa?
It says 3.5 MPa
